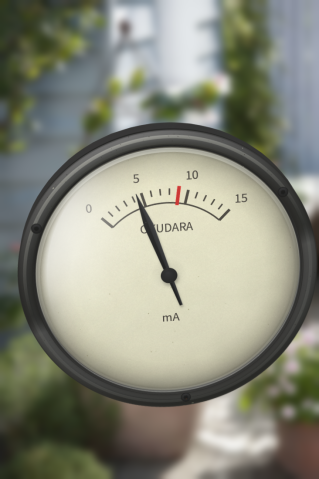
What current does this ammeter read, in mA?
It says 4.5 mA
